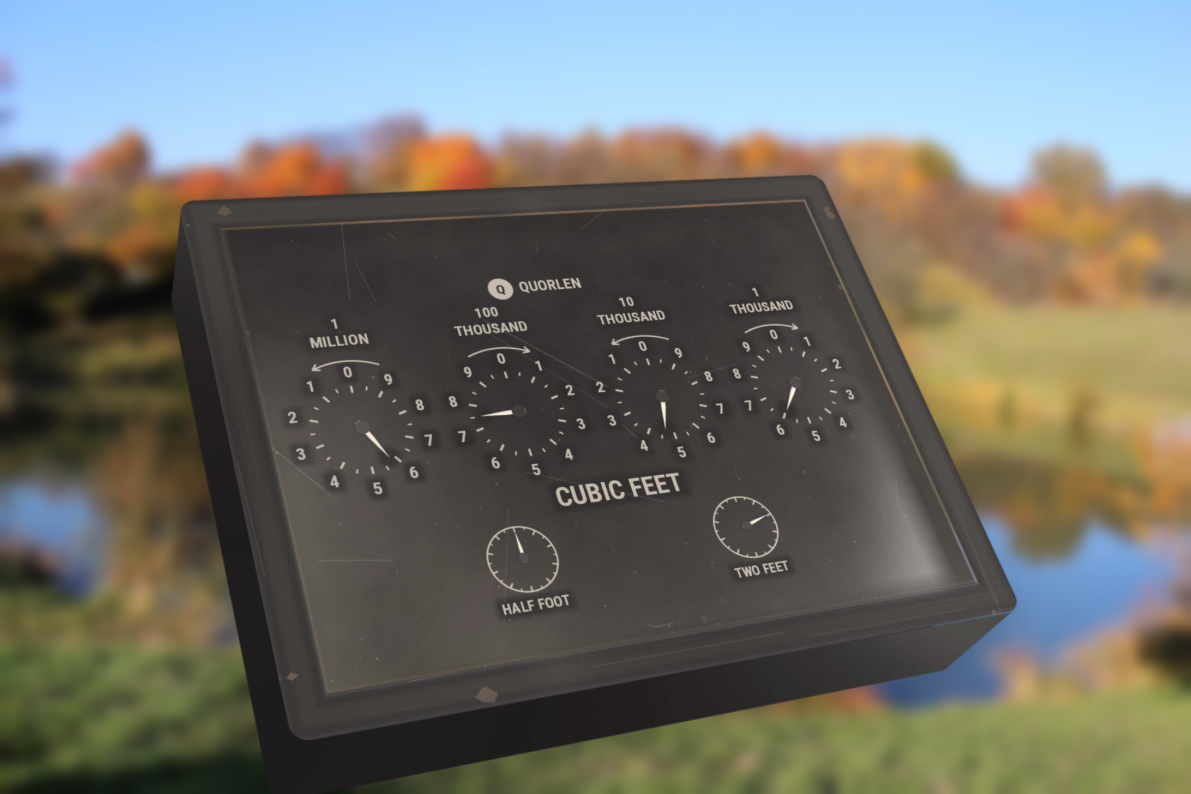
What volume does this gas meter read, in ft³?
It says 574600 ft³
